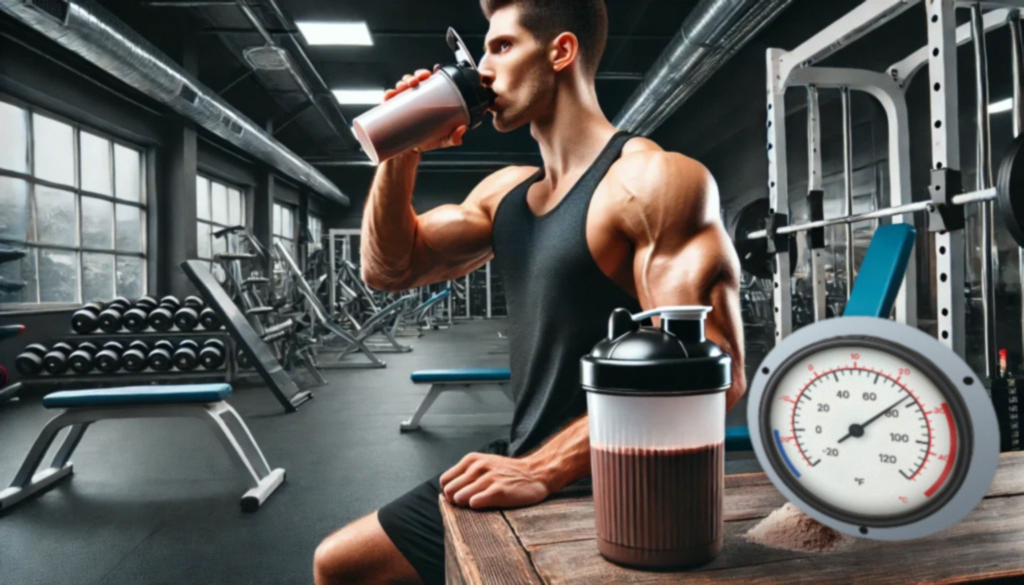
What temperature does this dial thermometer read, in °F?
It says 76 °F
